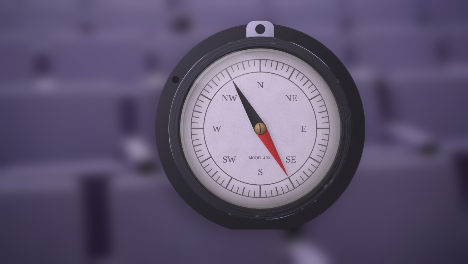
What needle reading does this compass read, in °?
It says 150 °
